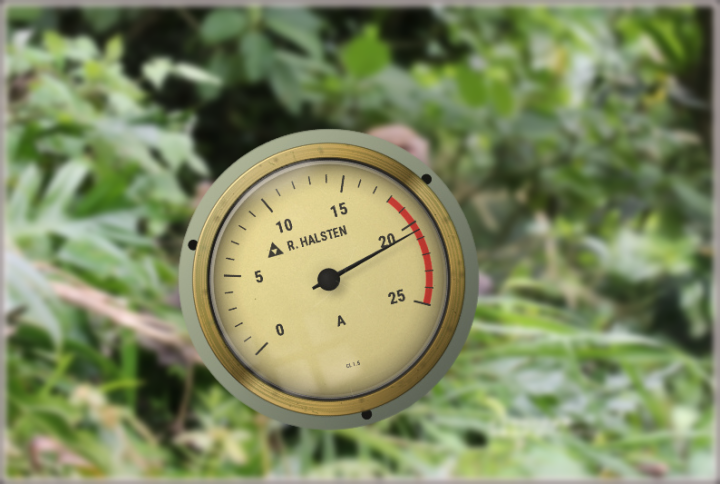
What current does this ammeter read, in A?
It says 20.5 A
